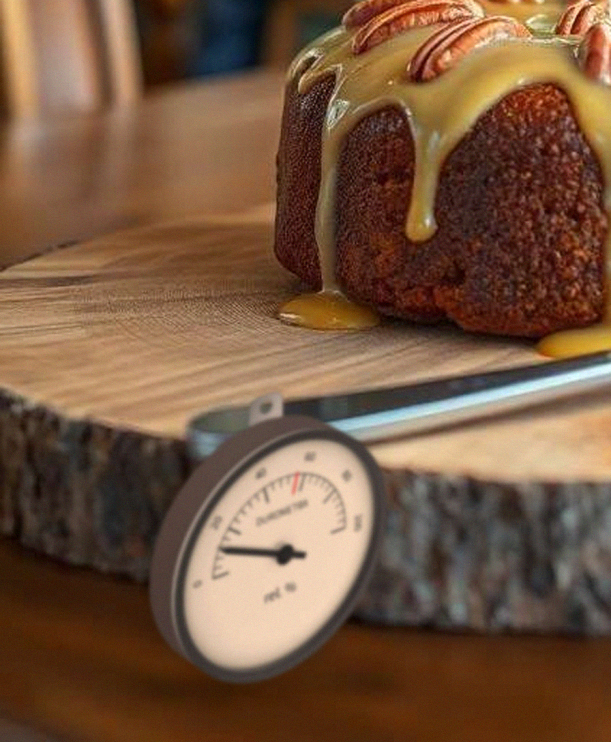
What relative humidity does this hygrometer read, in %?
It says 12 %
